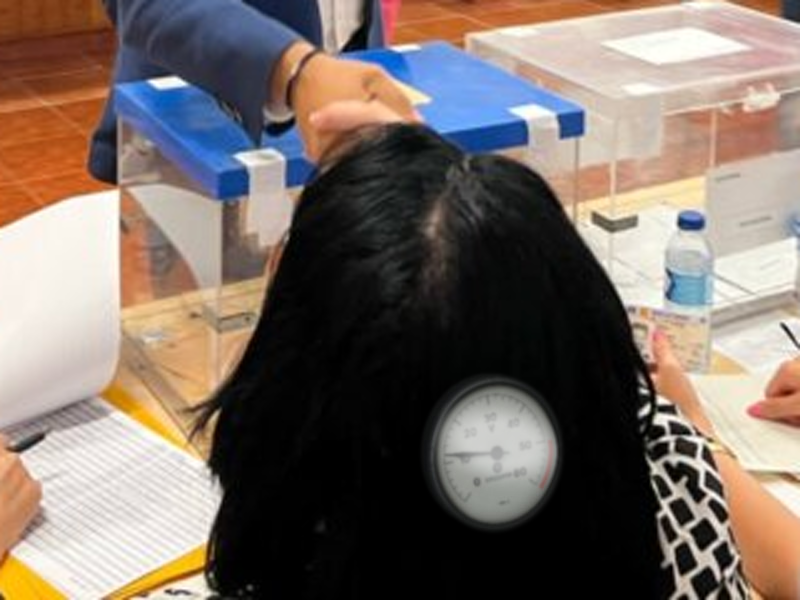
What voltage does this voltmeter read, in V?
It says 12 V
